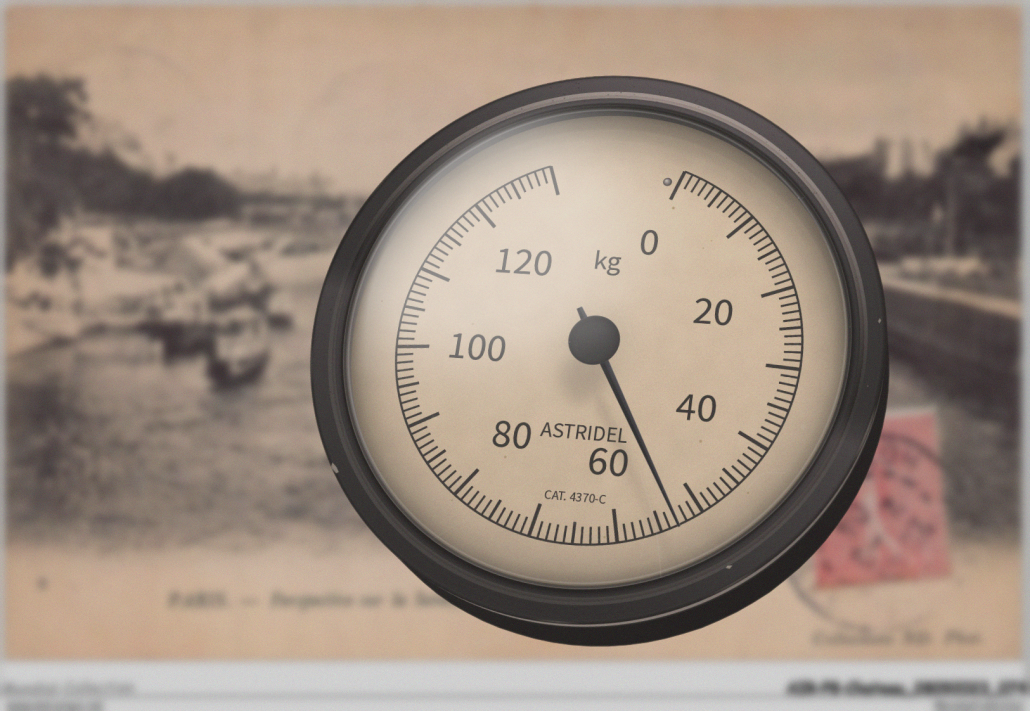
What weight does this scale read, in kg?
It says 53 kg
